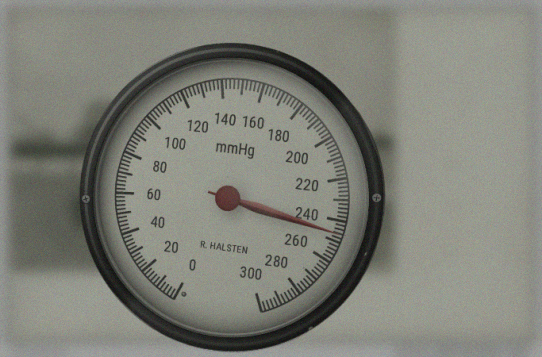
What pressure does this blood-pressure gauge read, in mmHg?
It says 246 mmHg
